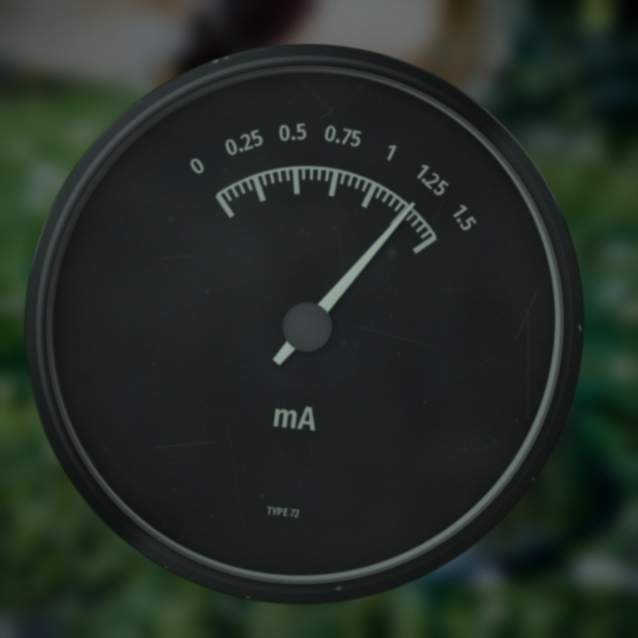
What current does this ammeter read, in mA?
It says 1.25 mA
